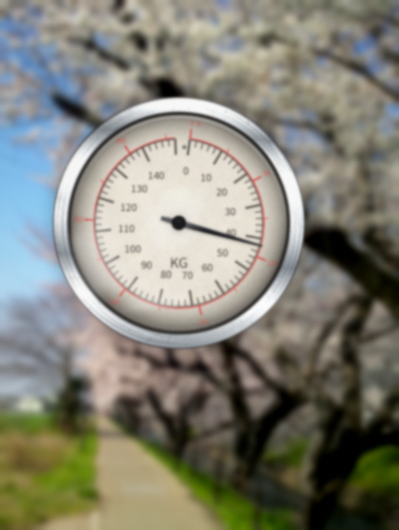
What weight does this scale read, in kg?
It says 42 kg
